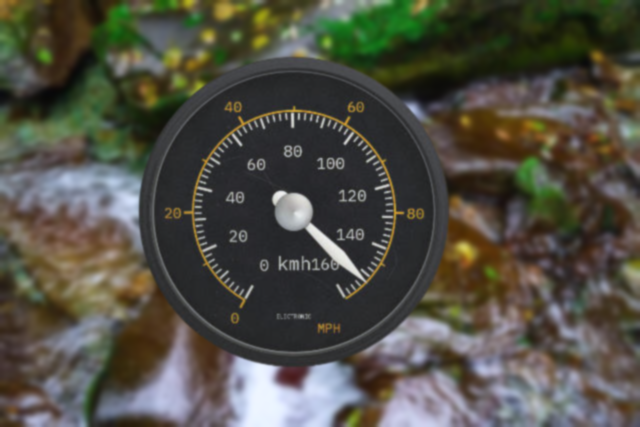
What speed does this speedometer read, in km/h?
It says 152 km/h
